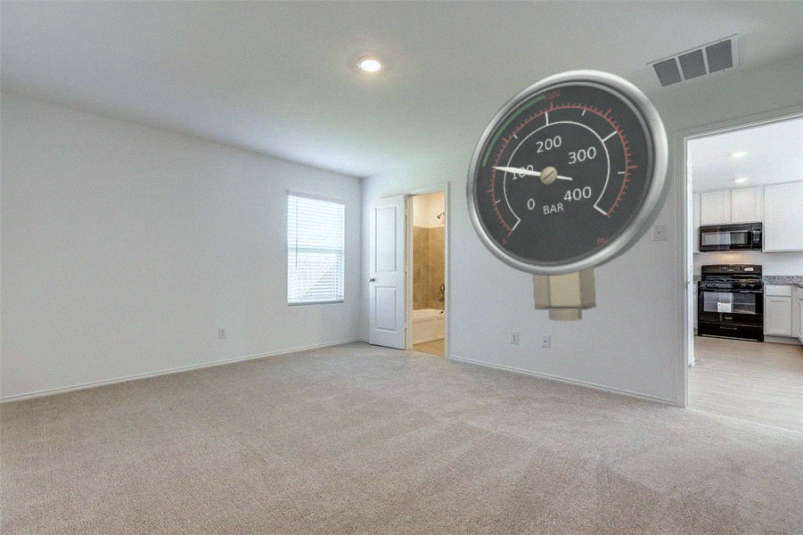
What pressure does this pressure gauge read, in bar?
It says 100 bar
